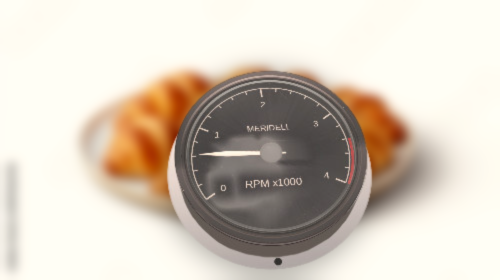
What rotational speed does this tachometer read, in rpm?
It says 600 rpm
